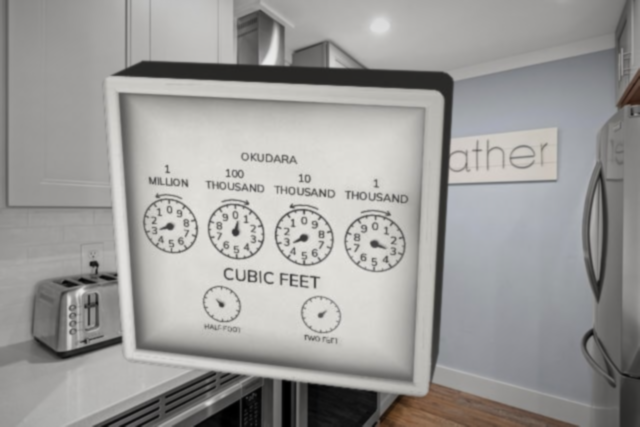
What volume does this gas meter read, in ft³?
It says 303300 ft³
